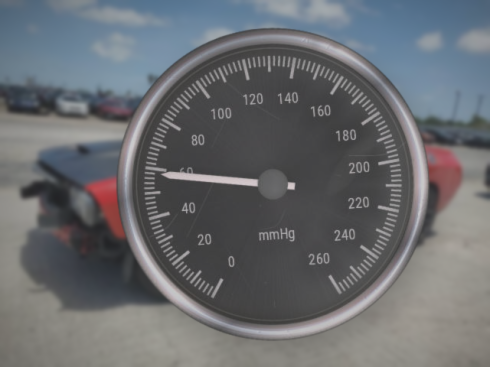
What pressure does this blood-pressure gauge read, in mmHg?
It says 58 mmHg
